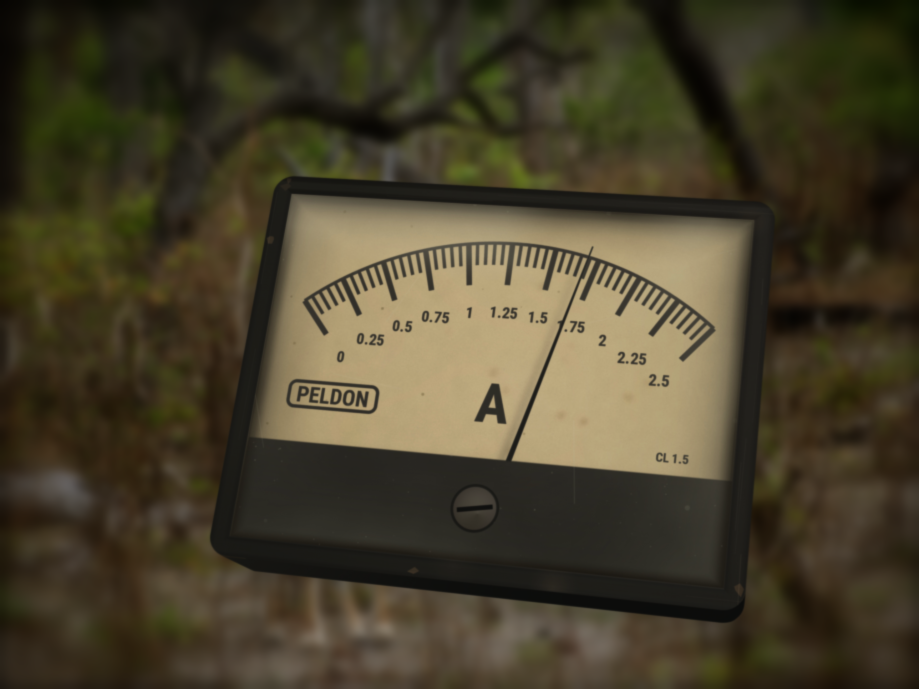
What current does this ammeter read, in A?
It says 1.7 A
